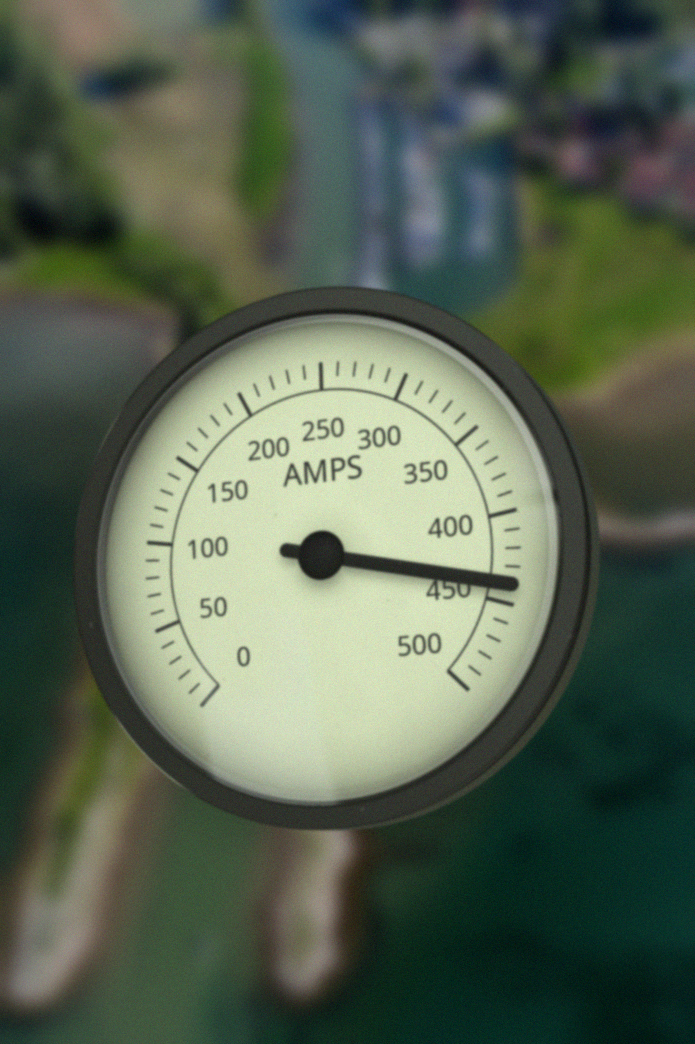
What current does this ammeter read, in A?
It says 440 A
